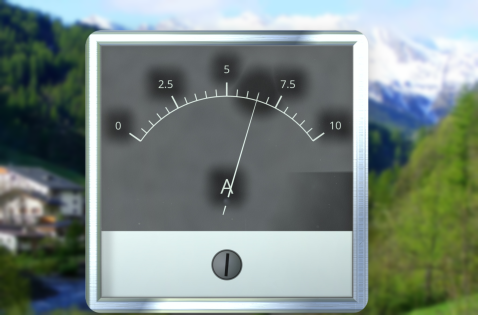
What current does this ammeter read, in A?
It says 6.5 A
